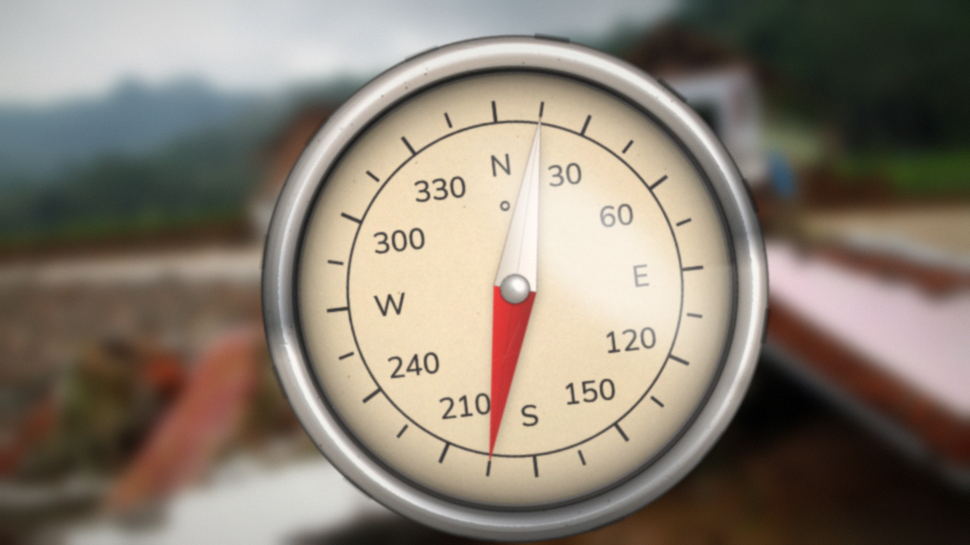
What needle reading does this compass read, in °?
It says 195 °
